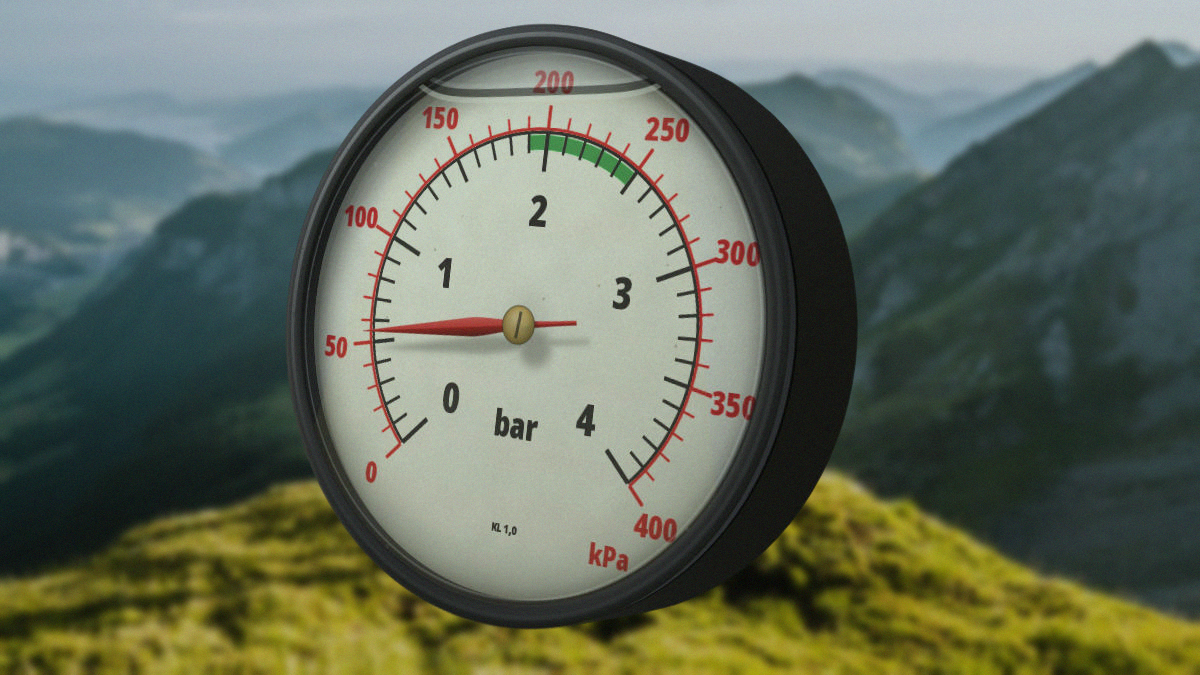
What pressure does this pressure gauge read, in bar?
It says 0.55 bar
